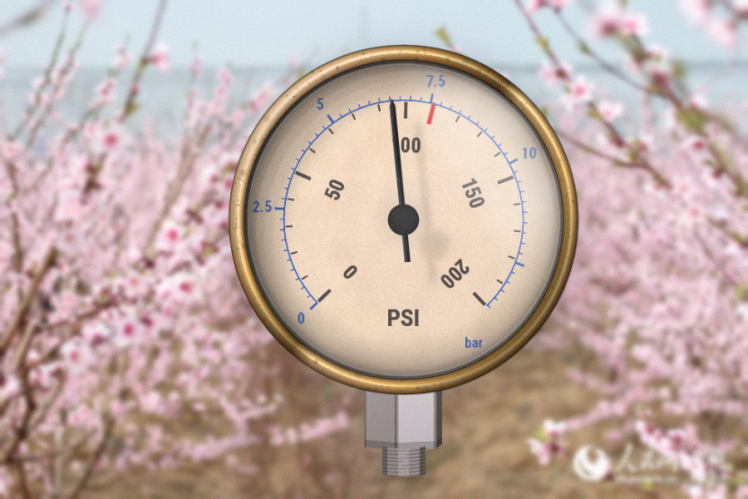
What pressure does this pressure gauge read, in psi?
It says 95 psi
